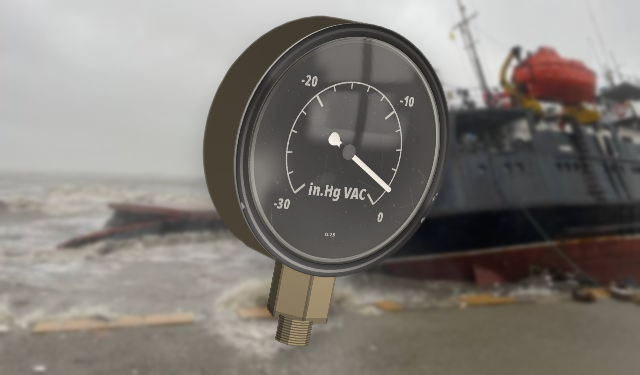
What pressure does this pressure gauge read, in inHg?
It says -2 inHg
